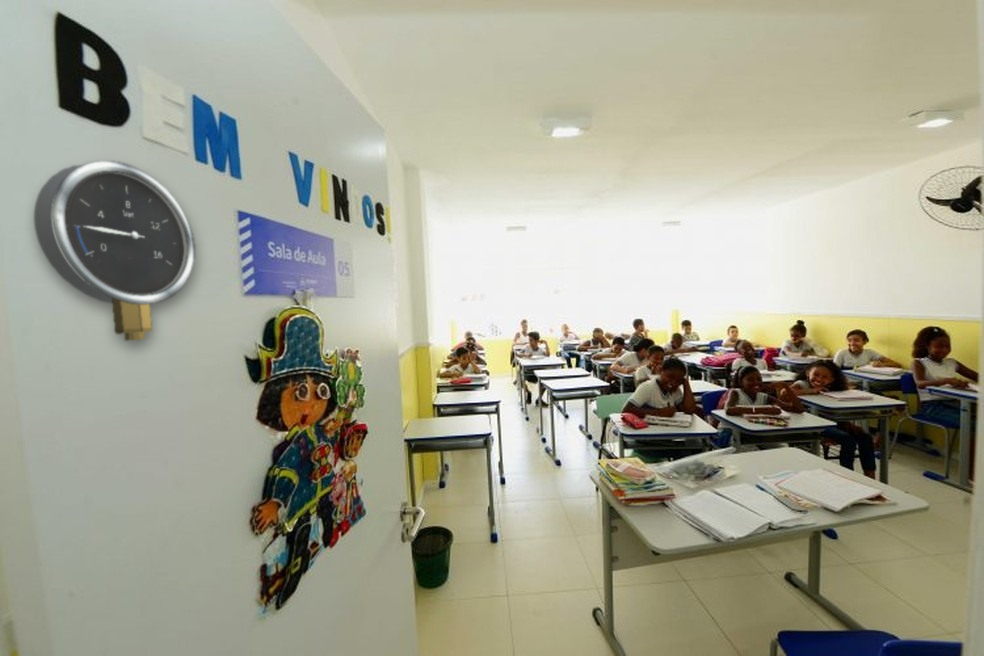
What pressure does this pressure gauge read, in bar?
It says 2 bar
